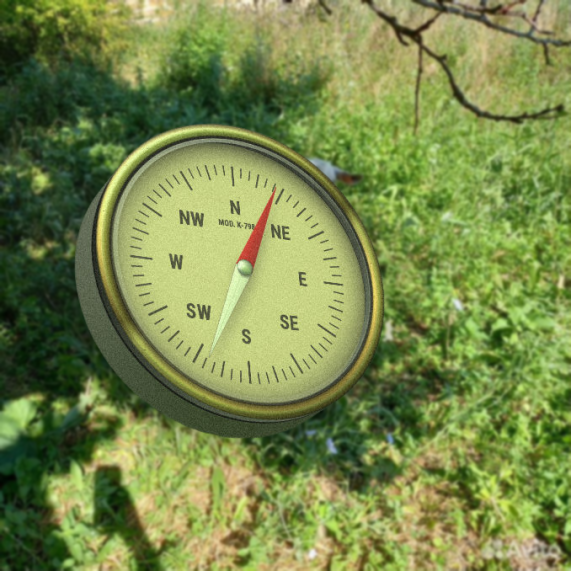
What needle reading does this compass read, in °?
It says 25 °
